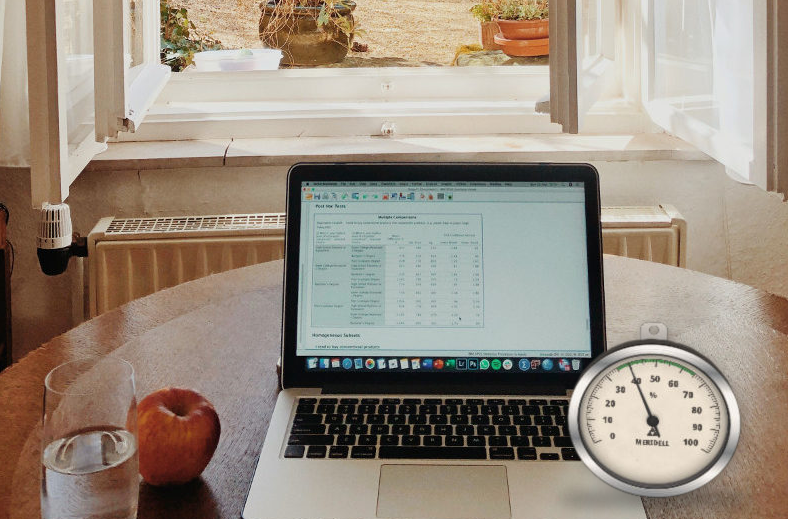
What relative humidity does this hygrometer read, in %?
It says 40 %
